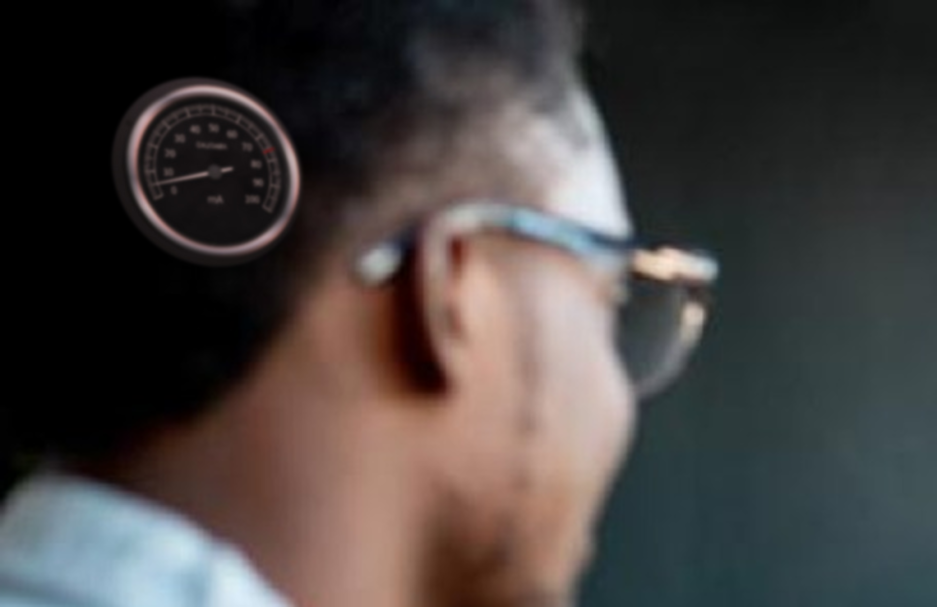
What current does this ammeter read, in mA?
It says 5 mA
